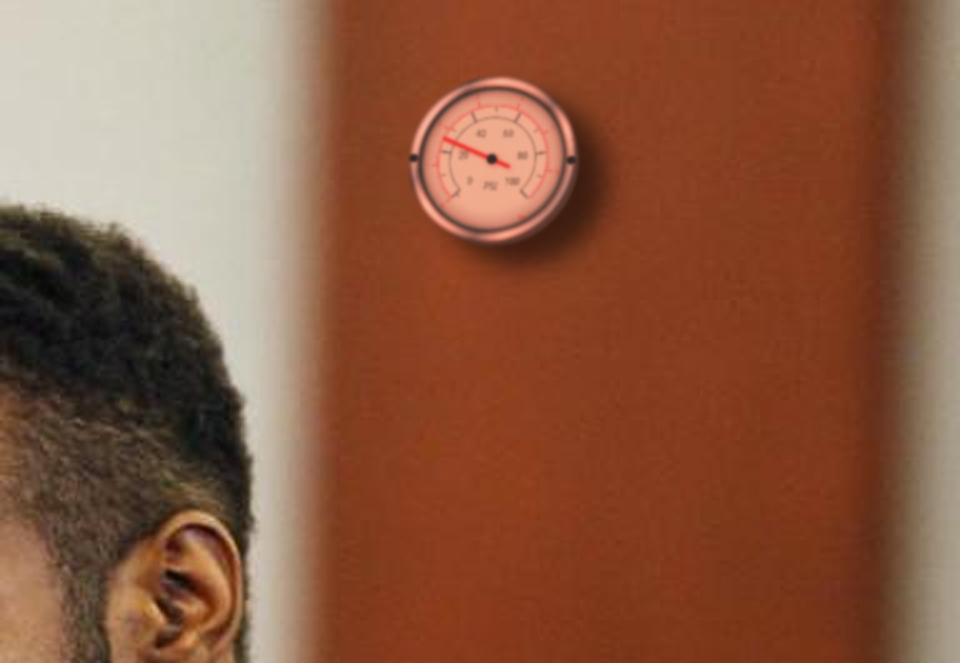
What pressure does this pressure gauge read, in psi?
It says 25 psi
